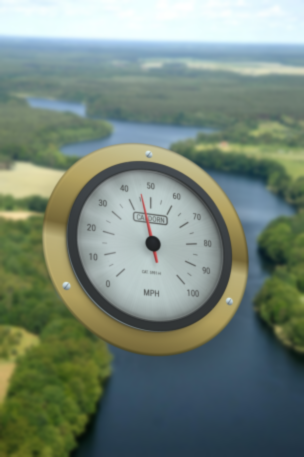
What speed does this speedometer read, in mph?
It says 45 mph
